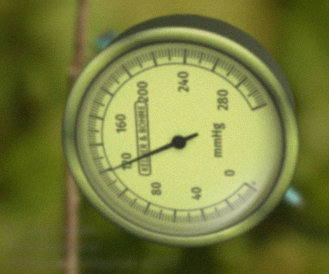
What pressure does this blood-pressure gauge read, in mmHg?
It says 120 mmHg
